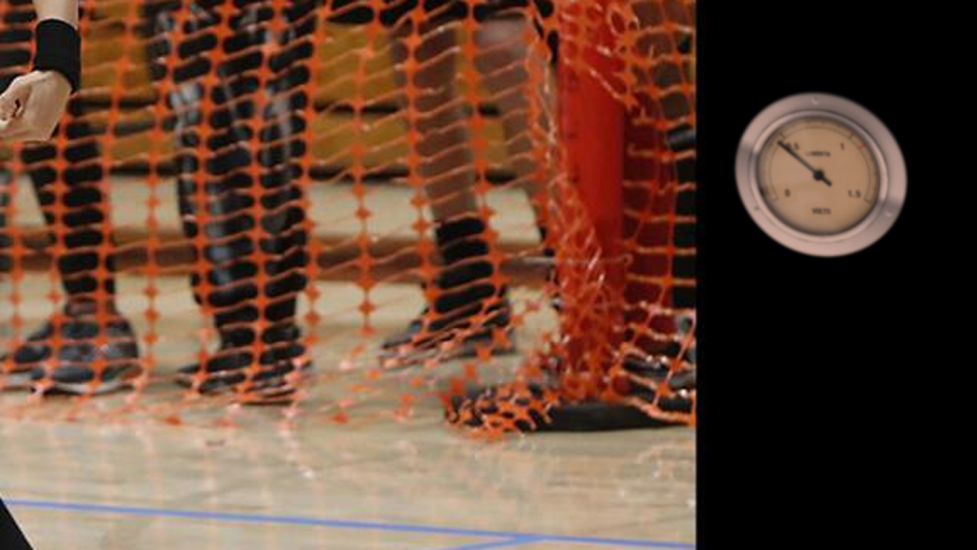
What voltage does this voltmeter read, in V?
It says 0.45 V
